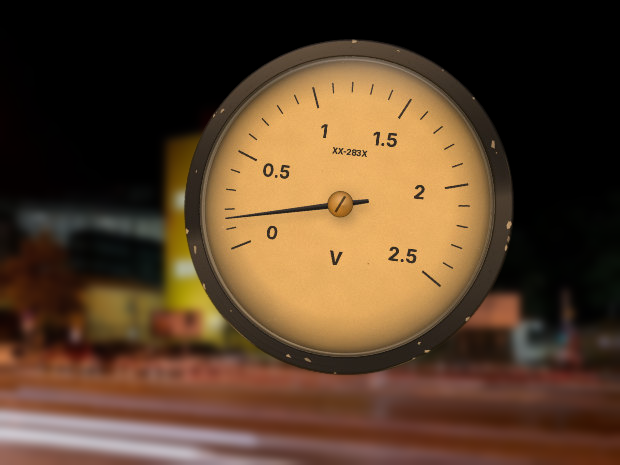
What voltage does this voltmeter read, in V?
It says 0.15 V
